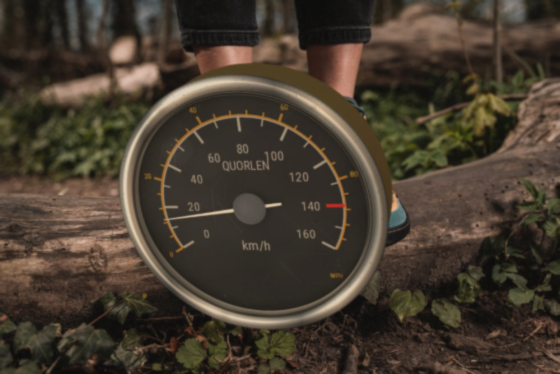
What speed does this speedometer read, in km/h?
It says 15 km/h
